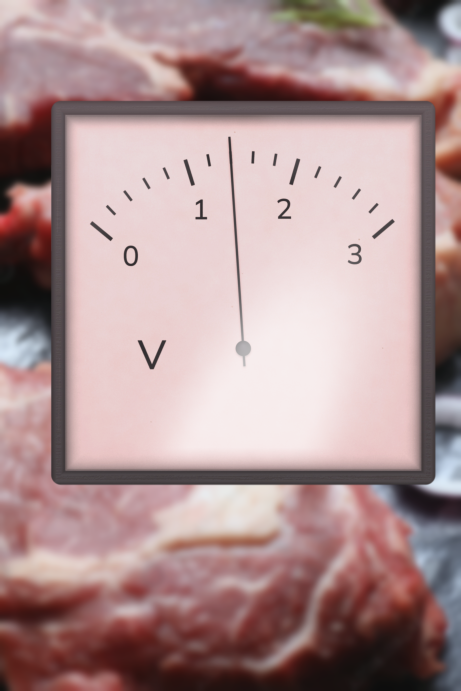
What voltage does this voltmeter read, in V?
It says 1.4 V
